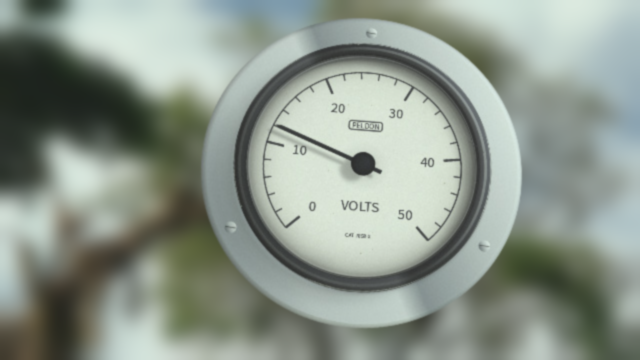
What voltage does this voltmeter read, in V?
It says 12 V
